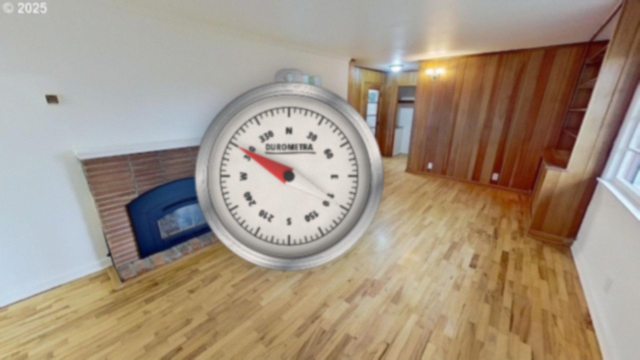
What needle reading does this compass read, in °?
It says 300 °
